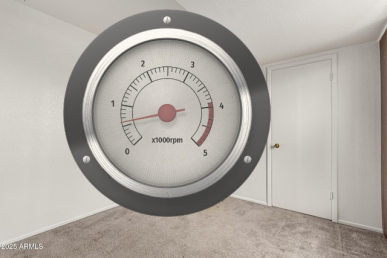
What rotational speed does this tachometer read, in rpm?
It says 600 rpm
